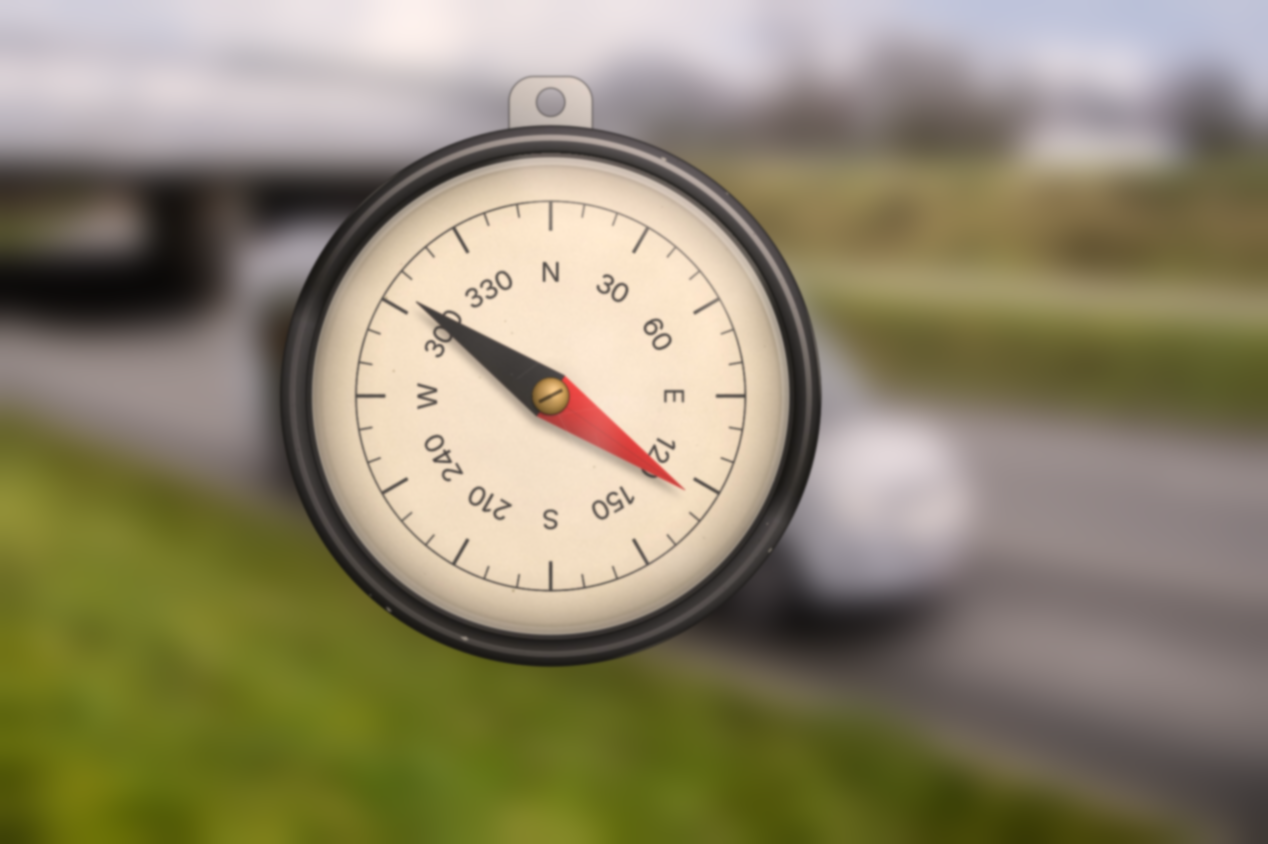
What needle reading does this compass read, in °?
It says 125 °
